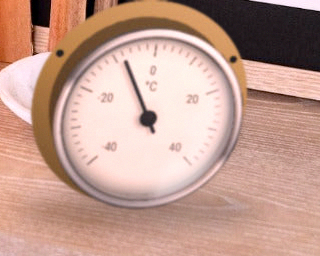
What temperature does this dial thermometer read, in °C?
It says -8 °C
